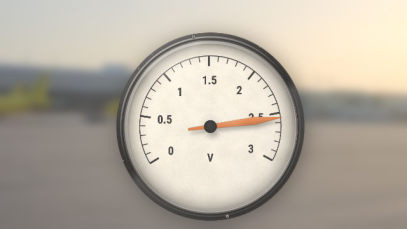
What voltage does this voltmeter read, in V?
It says 2.55 V
